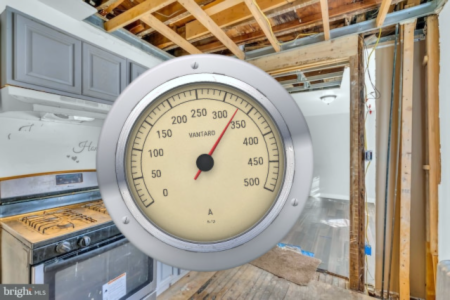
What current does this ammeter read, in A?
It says 330 A
